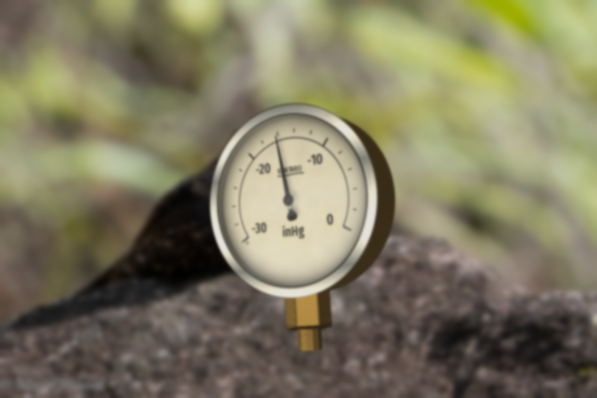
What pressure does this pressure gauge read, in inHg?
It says -16 inHg
